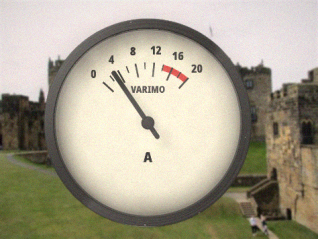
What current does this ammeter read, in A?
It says 3 A
